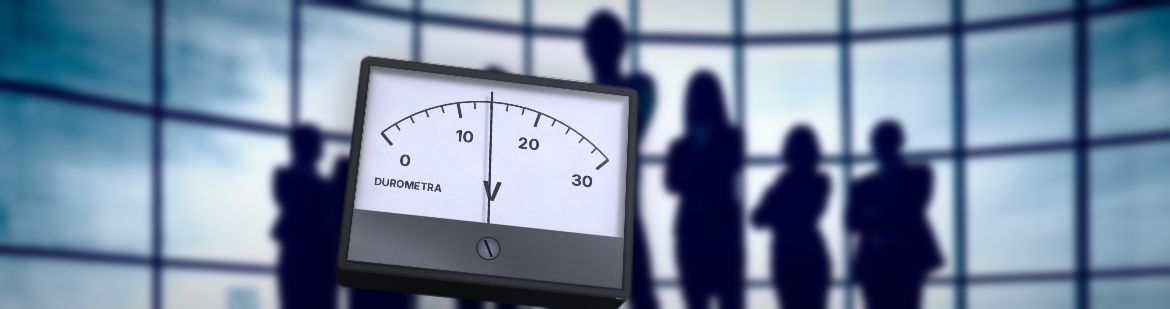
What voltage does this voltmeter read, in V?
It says 14 V
